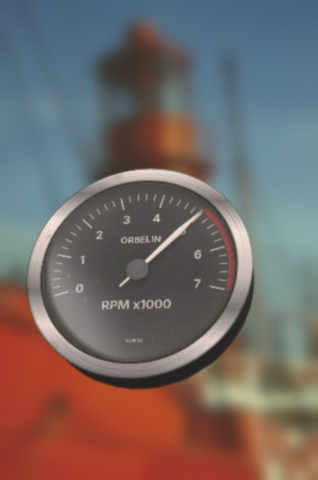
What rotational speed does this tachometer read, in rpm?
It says 5000 rpm
